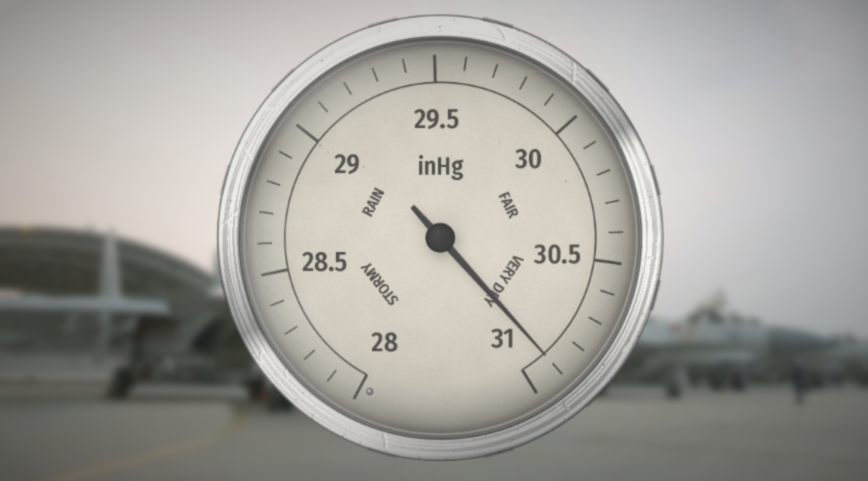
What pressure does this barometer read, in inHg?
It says 30.9 inHg
